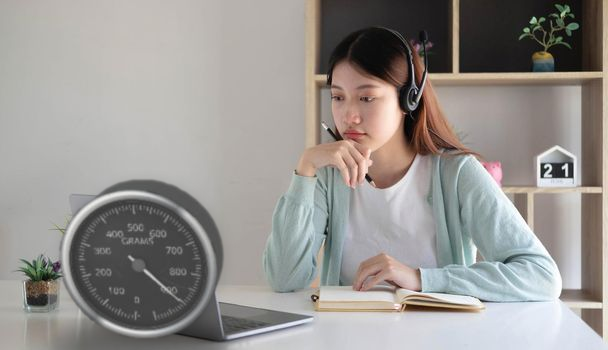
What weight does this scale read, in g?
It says 900 g
